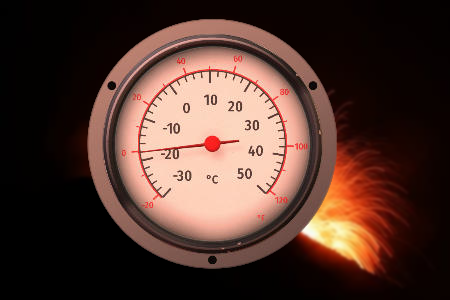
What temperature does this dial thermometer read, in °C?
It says -18 °C
